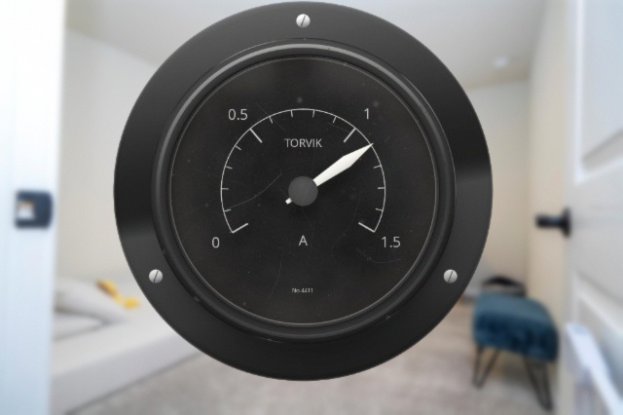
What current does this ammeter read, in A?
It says 1.1 A
